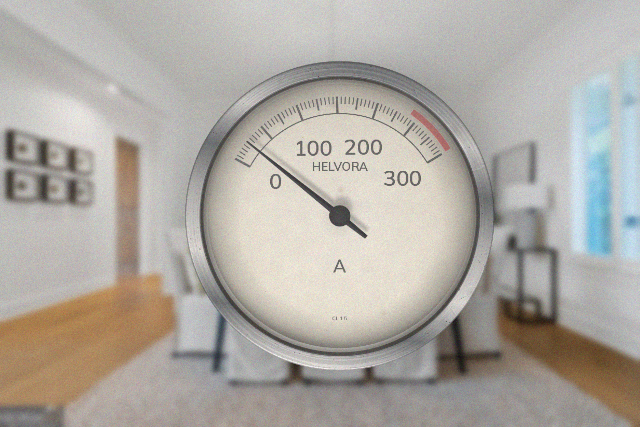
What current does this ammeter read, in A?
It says 25 A
